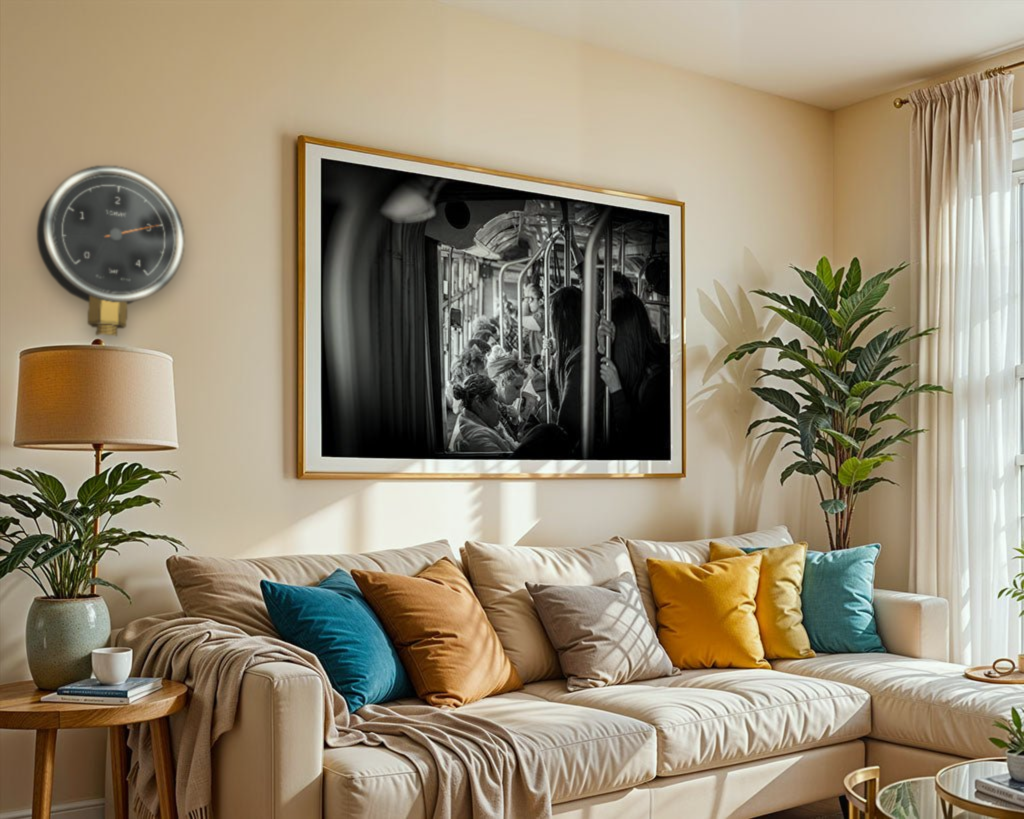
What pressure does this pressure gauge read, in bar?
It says 3 bar
